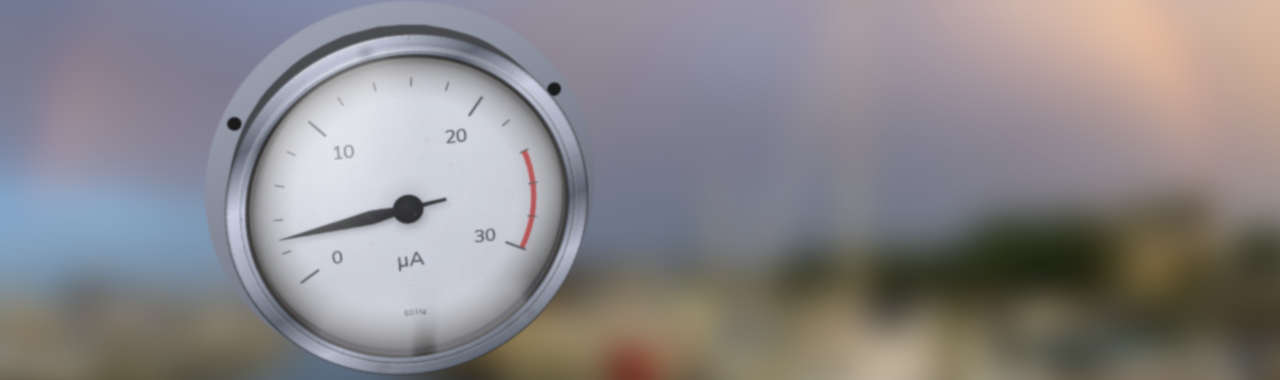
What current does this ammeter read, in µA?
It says 3 µA
